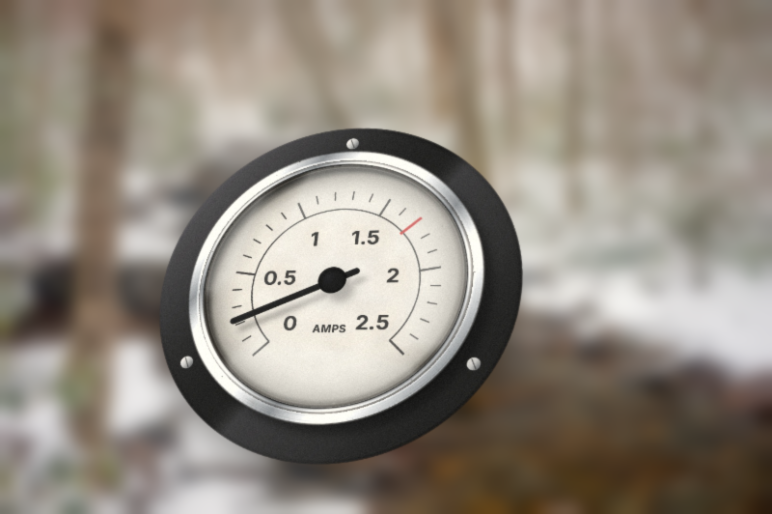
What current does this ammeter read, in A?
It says 0.2 A
